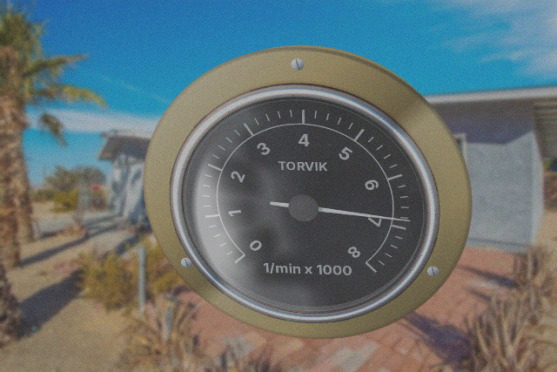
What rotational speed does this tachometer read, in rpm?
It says 6800 rpm
